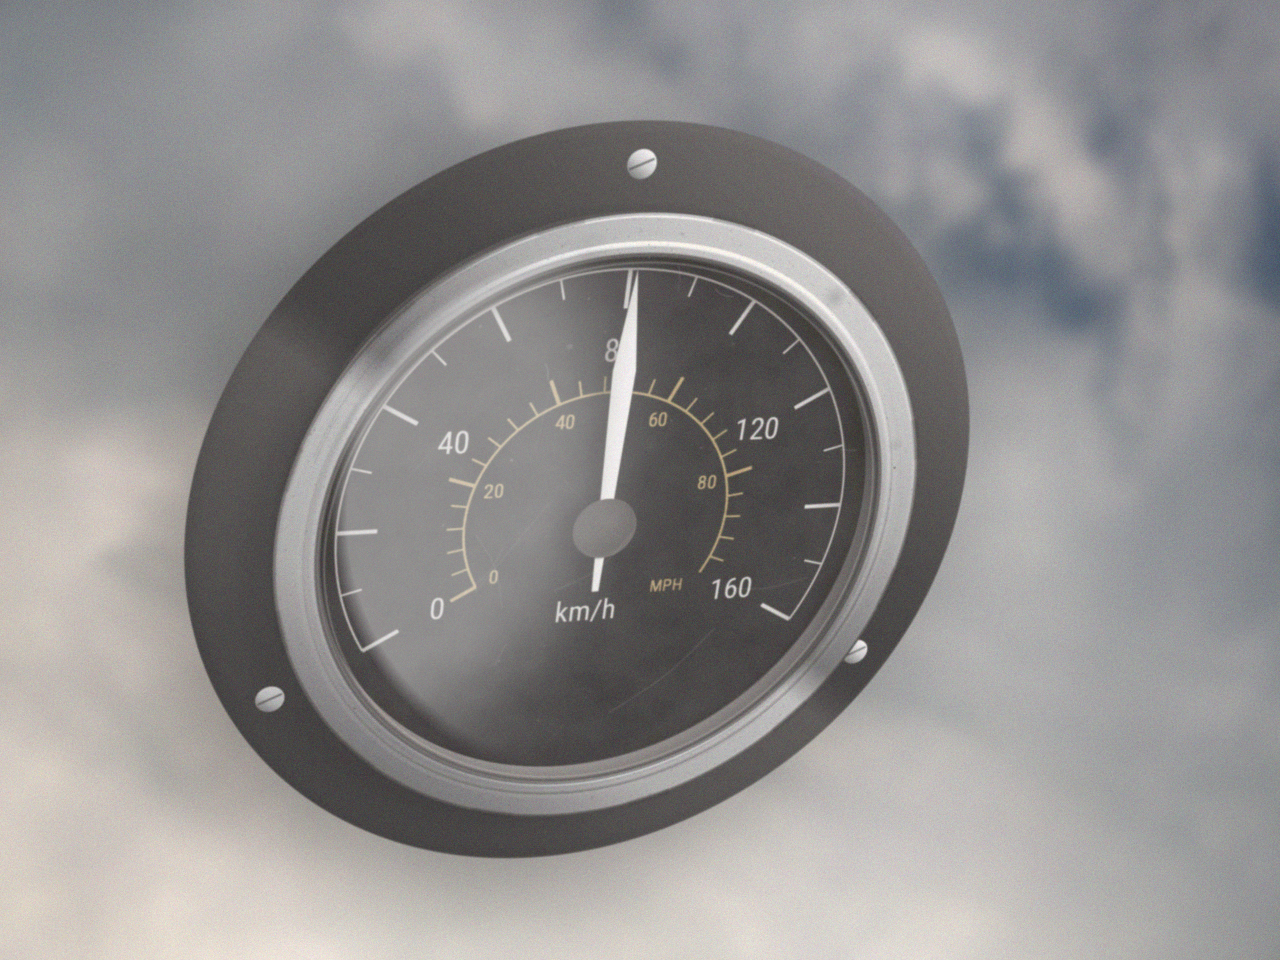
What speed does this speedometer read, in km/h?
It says 80 km/h
